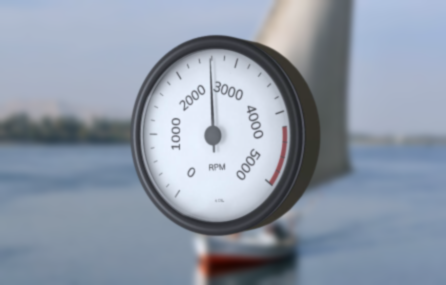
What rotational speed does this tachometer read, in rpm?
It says 2600 rpm
